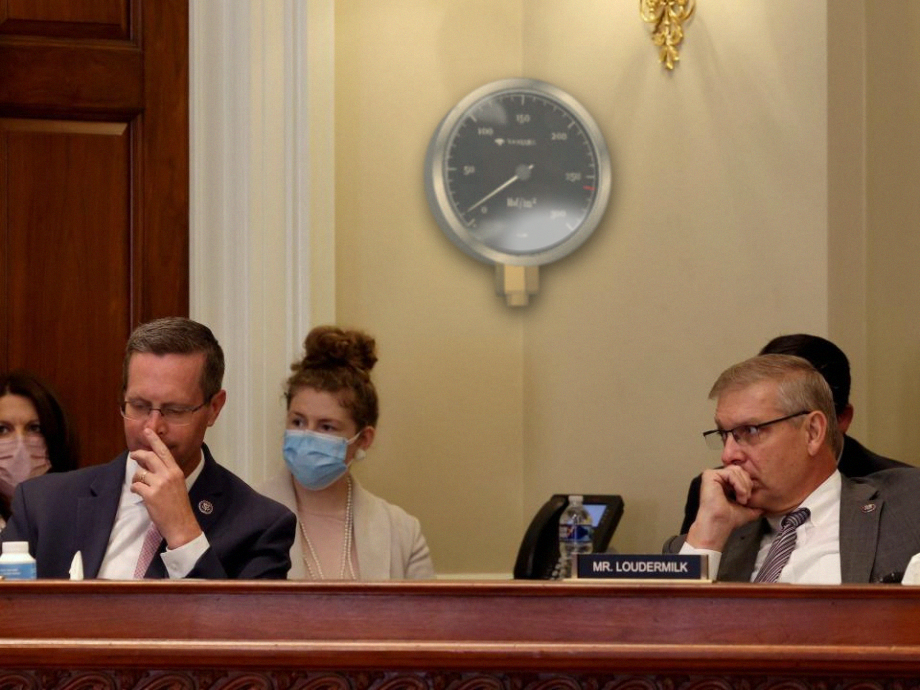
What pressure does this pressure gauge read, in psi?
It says 10 psi
